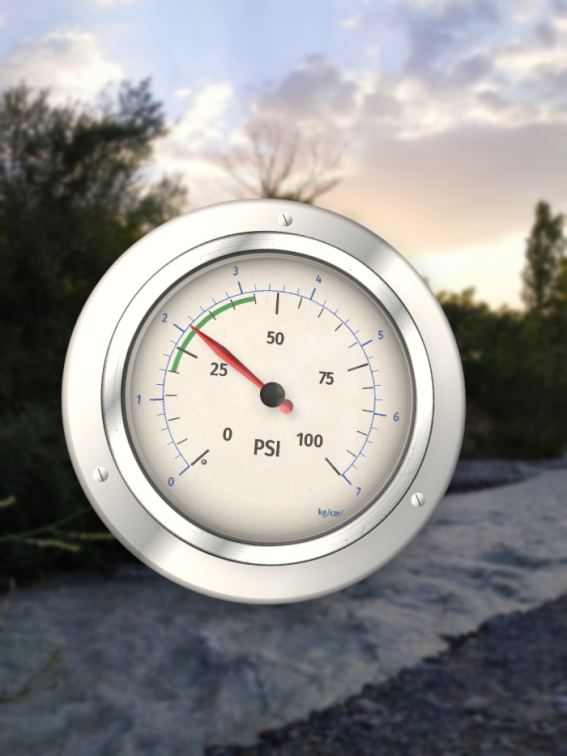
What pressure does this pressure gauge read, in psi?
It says 30 psi
